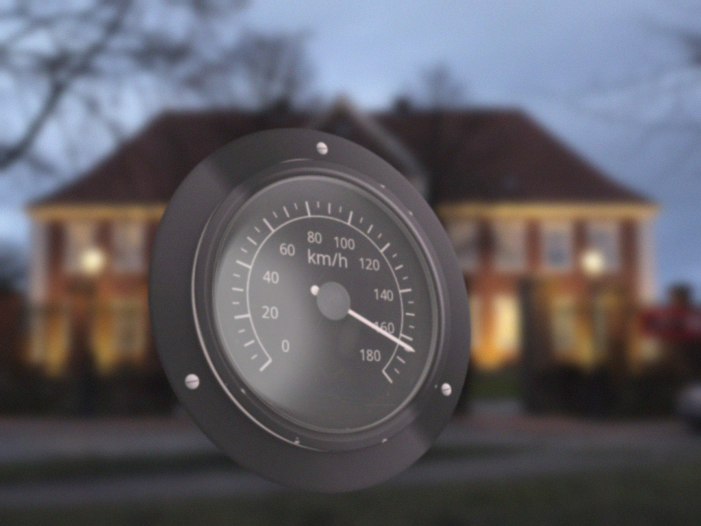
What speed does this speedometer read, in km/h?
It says 165 km/h
